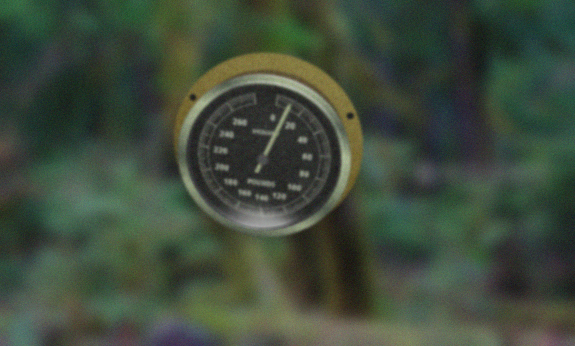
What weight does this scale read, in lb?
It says 10 lb
